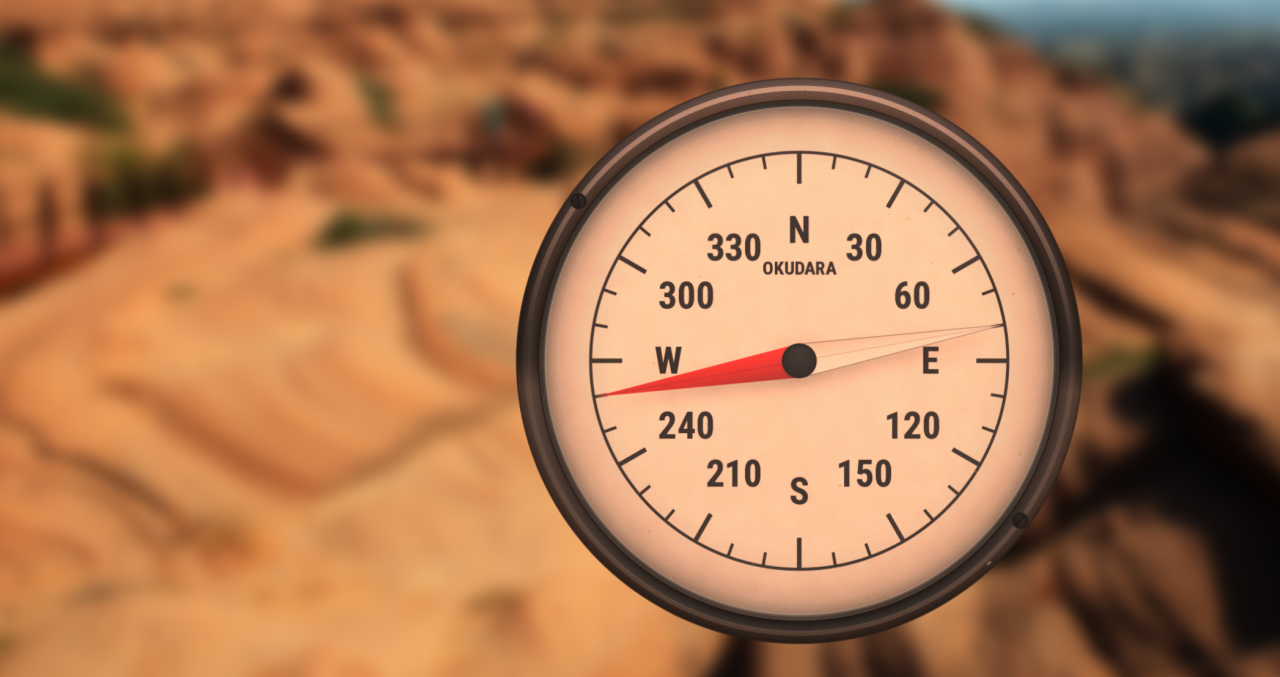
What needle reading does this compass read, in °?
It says 260 °
